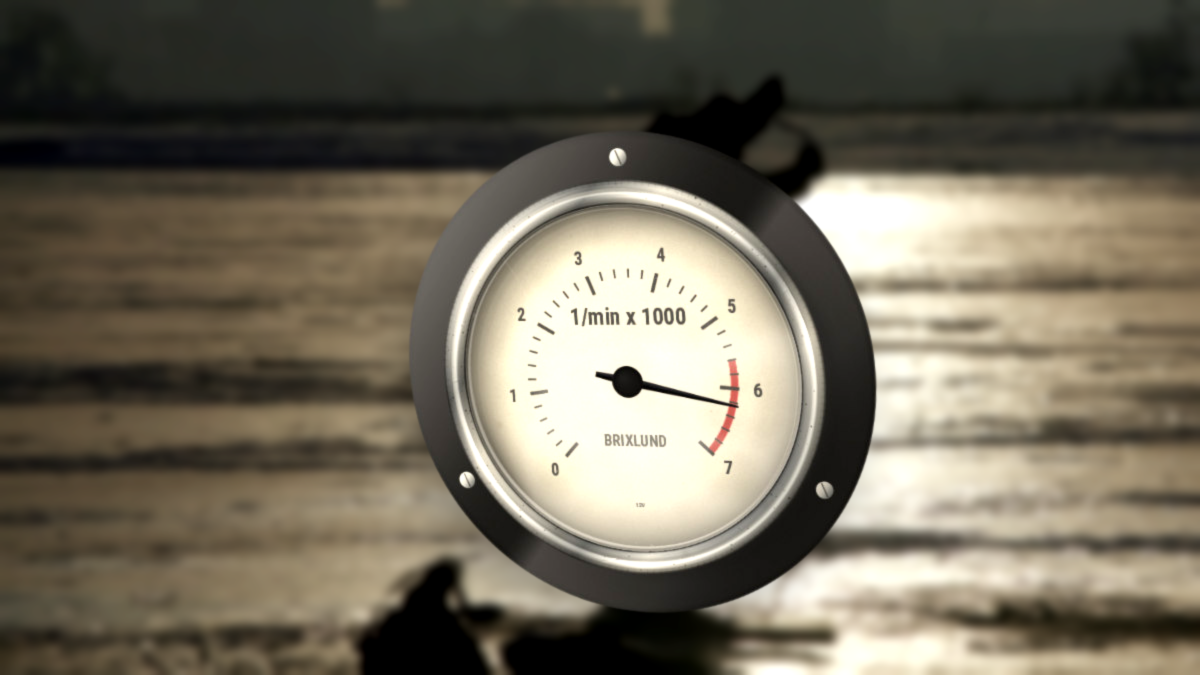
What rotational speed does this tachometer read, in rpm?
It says 6200 rpm
